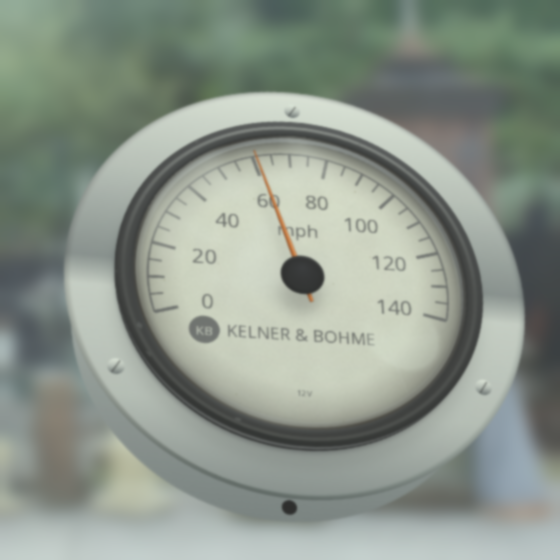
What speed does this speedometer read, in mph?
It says 60 mph
